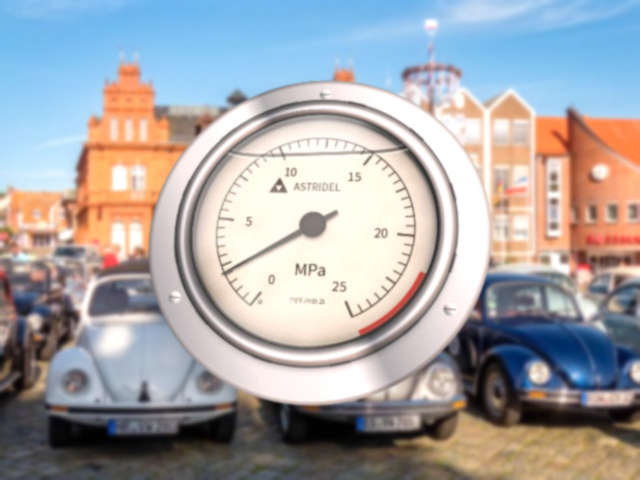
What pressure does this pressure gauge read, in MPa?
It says 2 MPa
